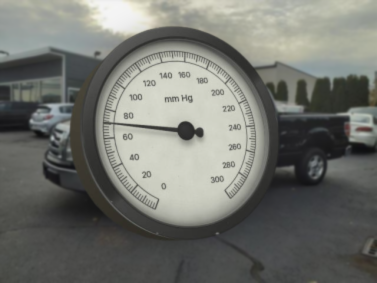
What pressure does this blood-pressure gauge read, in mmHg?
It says 70 mmHg
